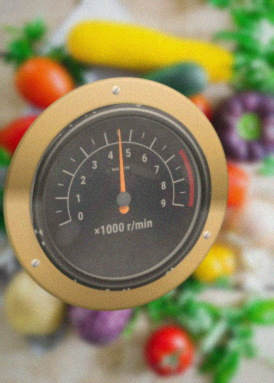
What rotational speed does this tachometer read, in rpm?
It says 4500 rpm
